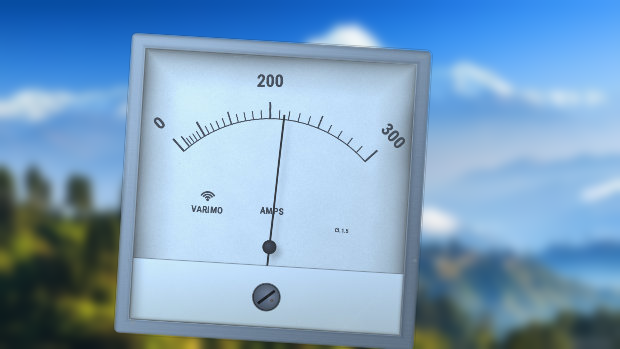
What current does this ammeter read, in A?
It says 215 A
